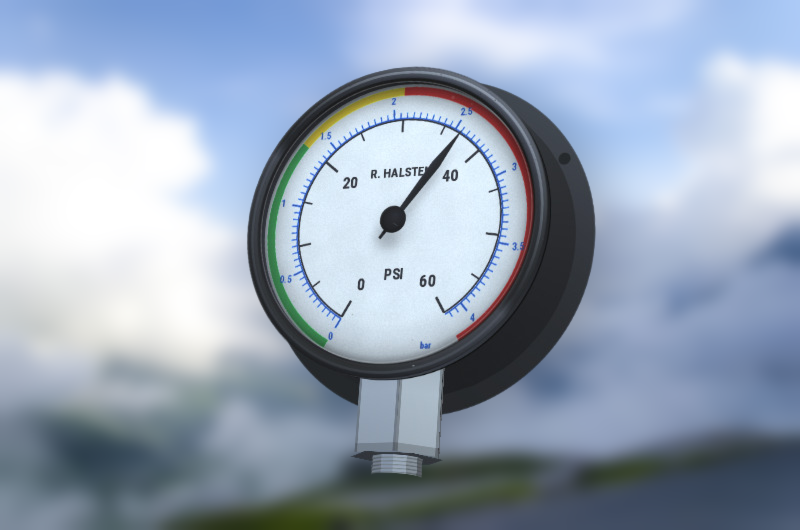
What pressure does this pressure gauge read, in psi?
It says 37.5 psi
